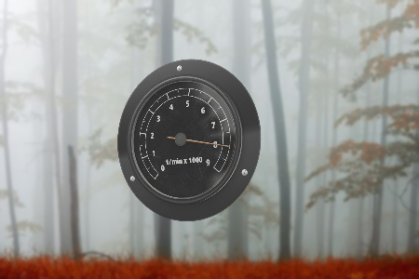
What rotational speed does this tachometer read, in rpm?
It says 8000 rpm
